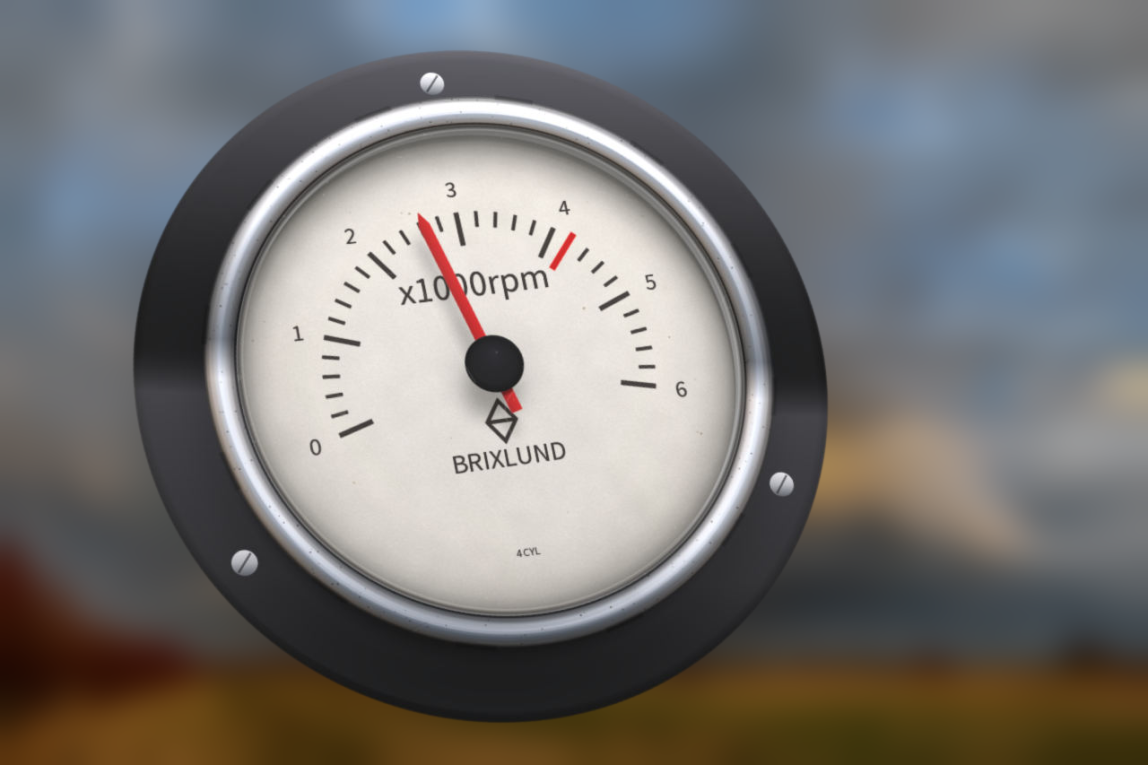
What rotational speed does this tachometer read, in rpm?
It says 2600 rpm
